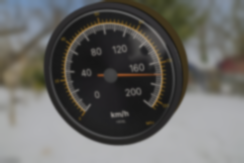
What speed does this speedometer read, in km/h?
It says 170 km/h
